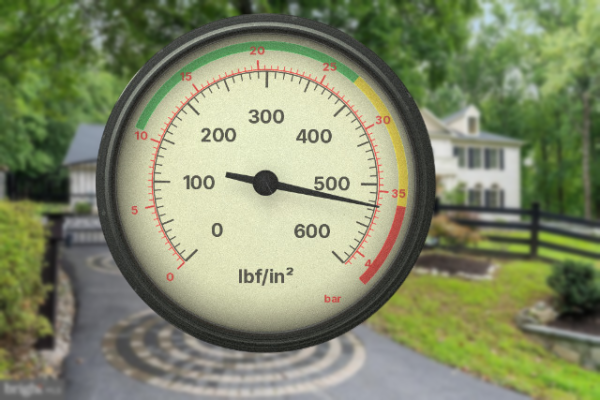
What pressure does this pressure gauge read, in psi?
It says 525 psi
